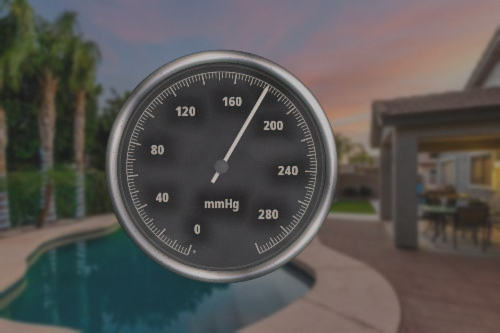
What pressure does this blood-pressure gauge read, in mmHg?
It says 180 mmHg
